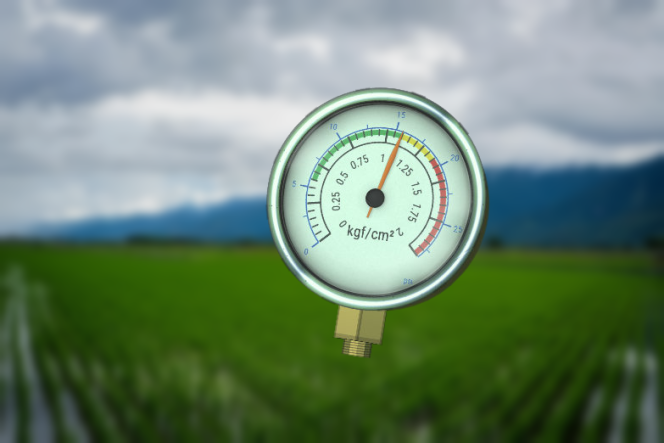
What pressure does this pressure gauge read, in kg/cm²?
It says 1.1 kg/cm²
